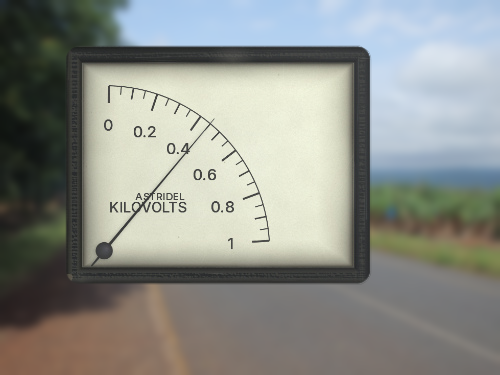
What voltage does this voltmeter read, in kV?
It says 0.45 kV
